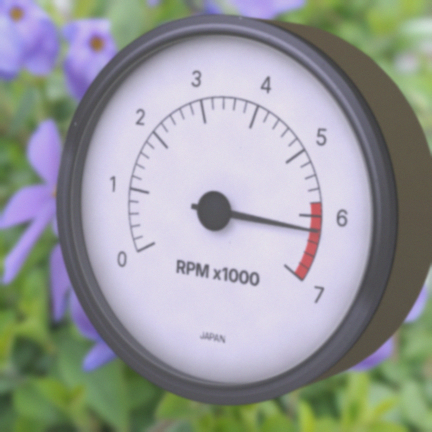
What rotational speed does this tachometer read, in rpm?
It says 6200 rpm
